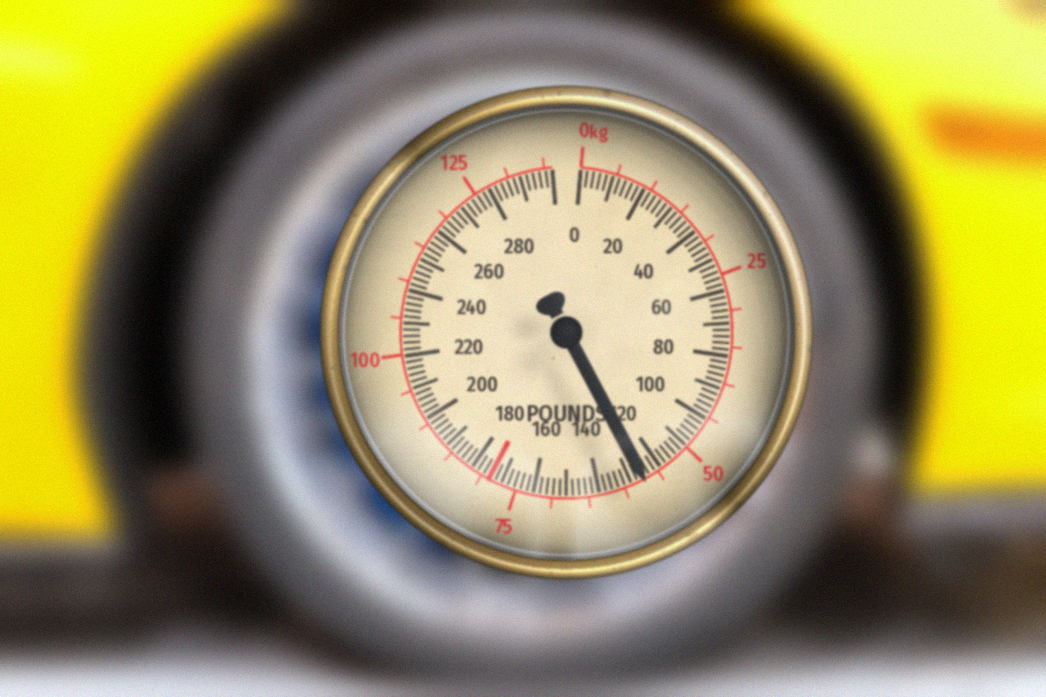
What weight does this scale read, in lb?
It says 126 lb
